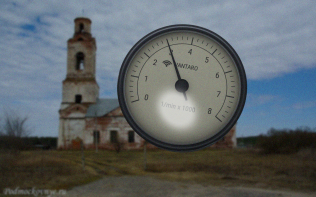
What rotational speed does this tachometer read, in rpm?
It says 3000 rpm
